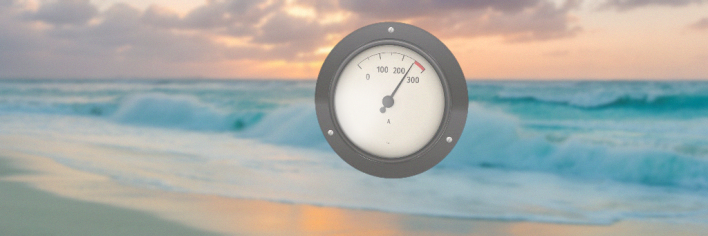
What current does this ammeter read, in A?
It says 250 A
